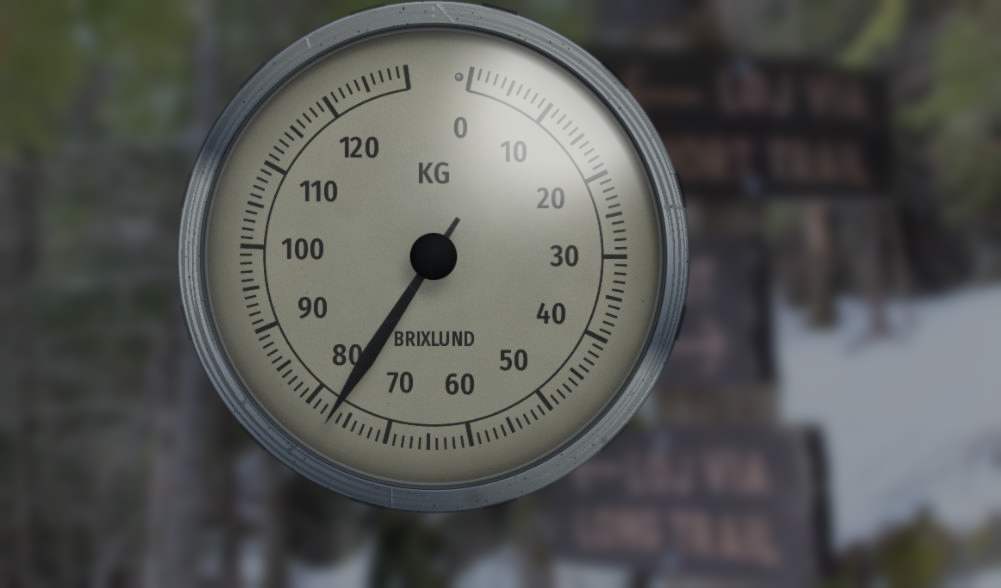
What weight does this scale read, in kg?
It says 77 kg
